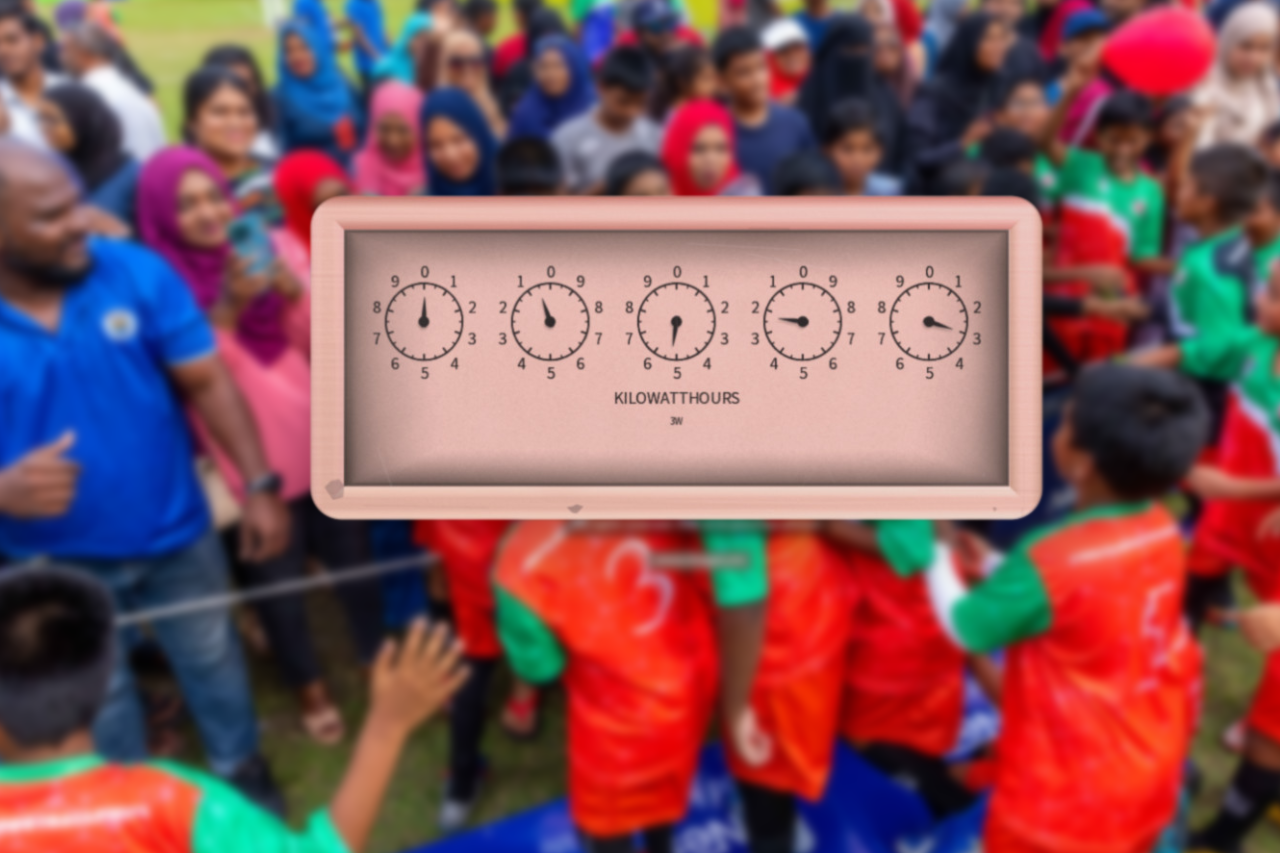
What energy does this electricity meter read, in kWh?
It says 523 kWh
